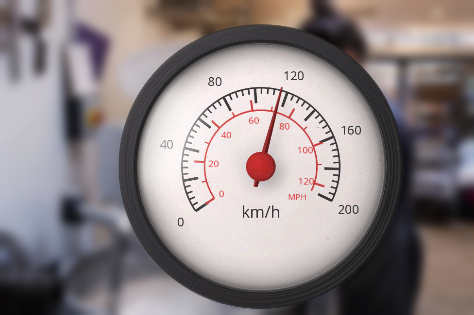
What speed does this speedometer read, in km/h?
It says 116 km/h
